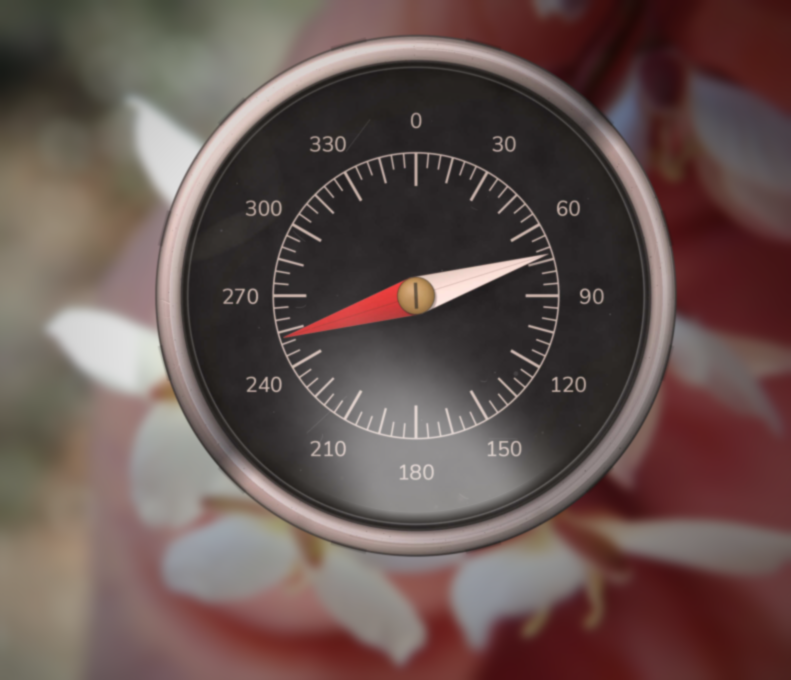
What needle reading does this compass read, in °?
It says 252.5 °
